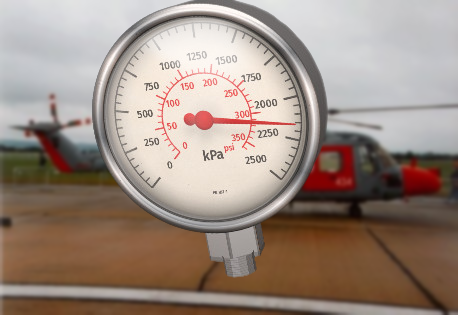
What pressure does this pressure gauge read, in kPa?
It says 2150 kPa
